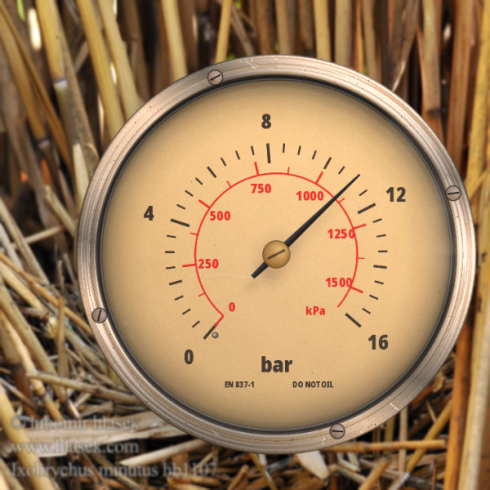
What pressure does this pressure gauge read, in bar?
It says 11 bar
